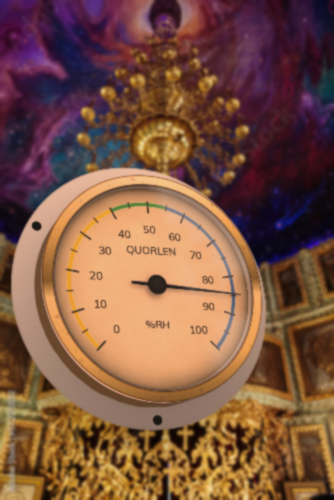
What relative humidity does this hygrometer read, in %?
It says 85 %
